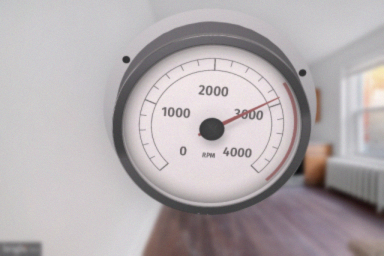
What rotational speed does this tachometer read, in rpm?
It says 2900 rpm
